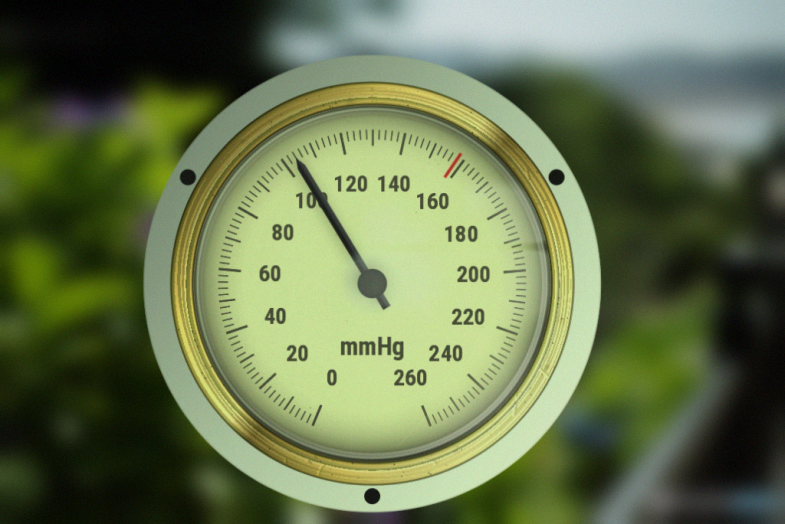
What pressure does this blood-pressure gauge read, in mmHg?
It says 104 mmHg
